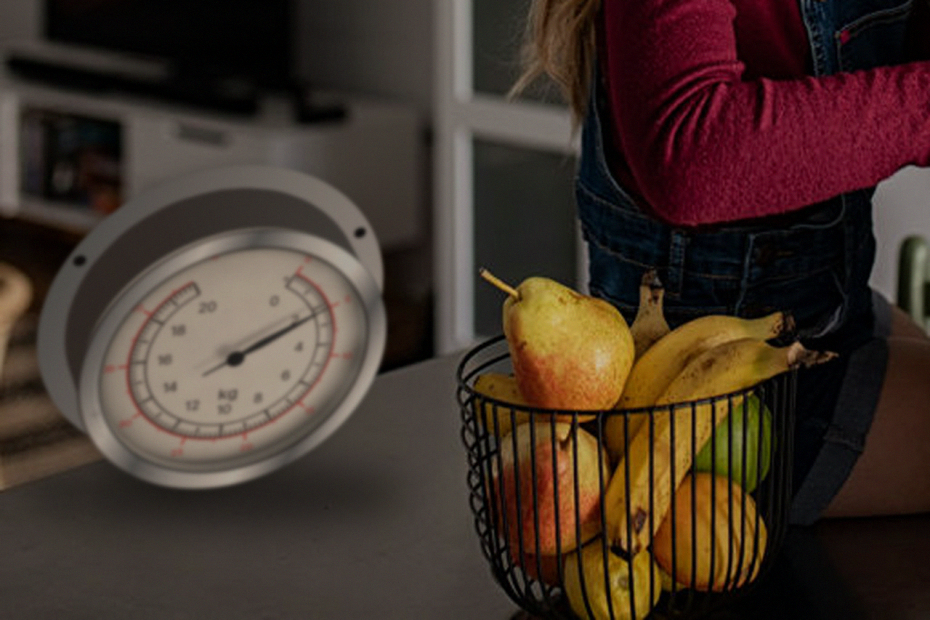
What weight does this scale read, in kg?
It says 2 kg
